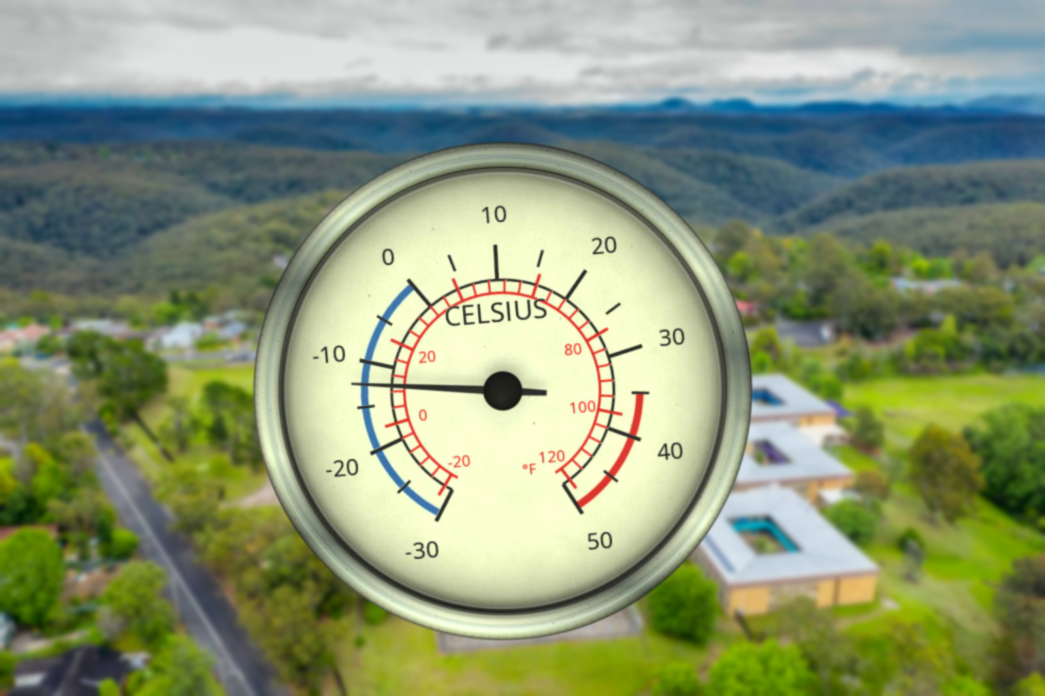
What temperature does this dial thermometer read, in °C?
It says -12.5 °C
